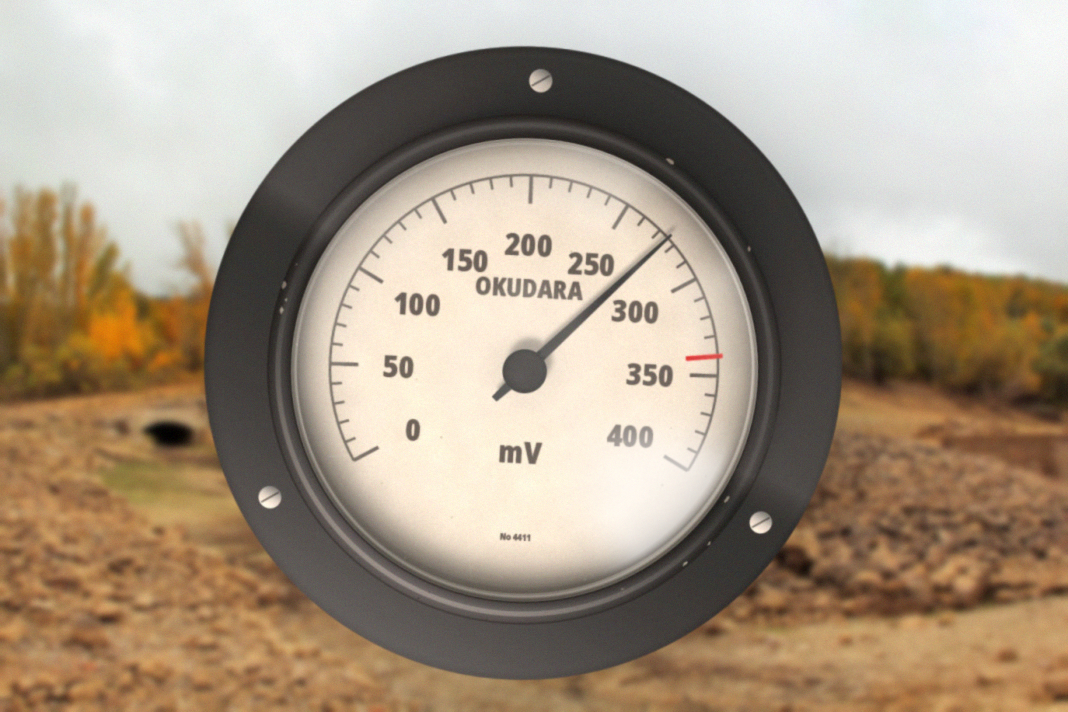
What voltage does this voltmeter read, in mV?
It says 275 mV
